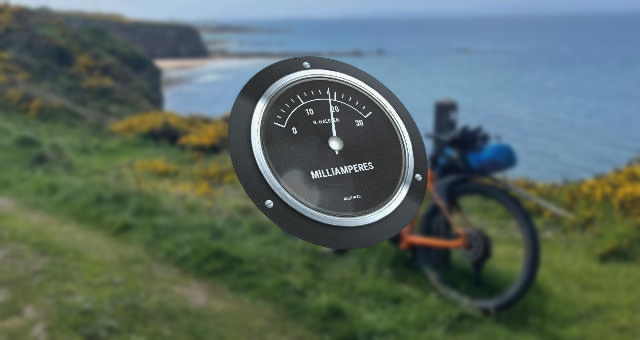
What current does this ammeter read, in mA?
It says 18 mA
